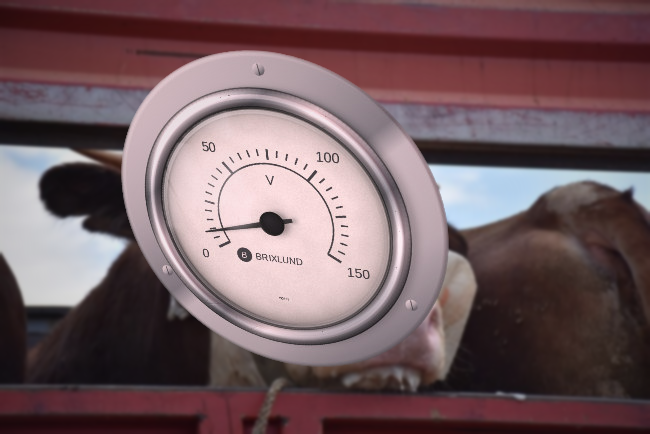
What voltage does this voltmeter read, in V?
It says 10 V
